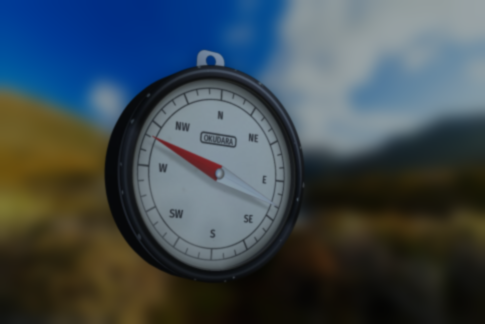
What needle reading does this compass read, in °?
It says 290 °
